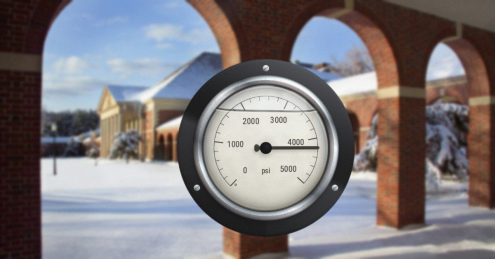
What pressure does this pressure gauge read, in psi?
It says 4200 psi
